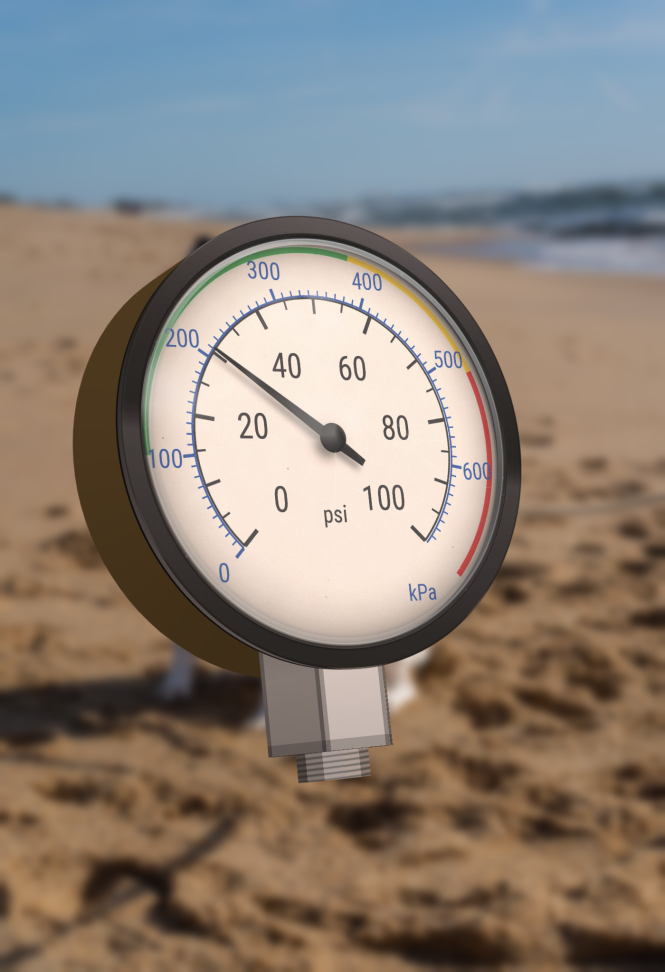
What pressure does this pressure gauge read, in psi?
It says 30 psi
